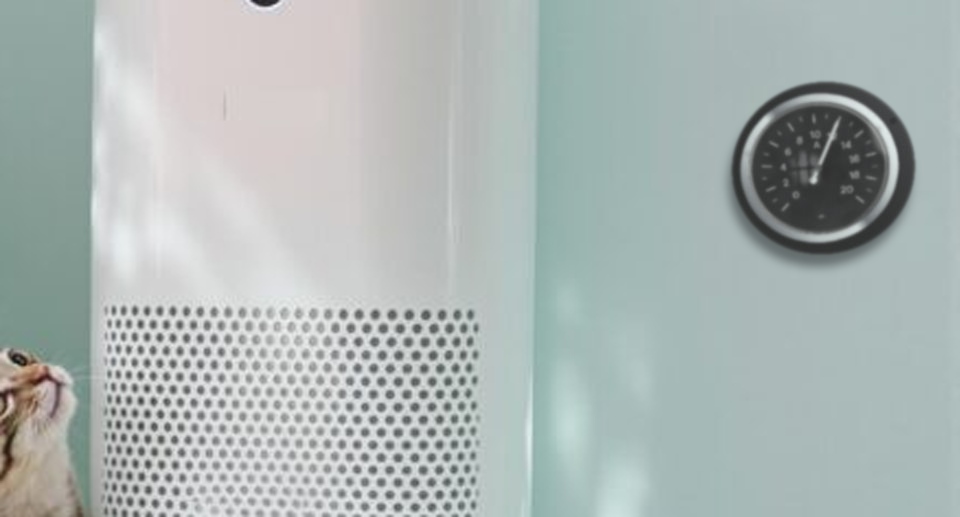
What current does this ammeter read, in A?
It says 12 A
